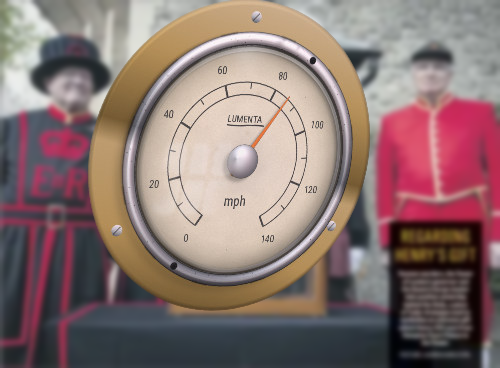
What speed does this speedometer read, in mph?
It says 85 mph
